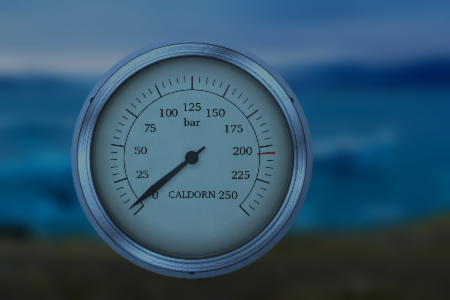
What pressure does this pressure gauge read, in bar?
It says 5 bar
